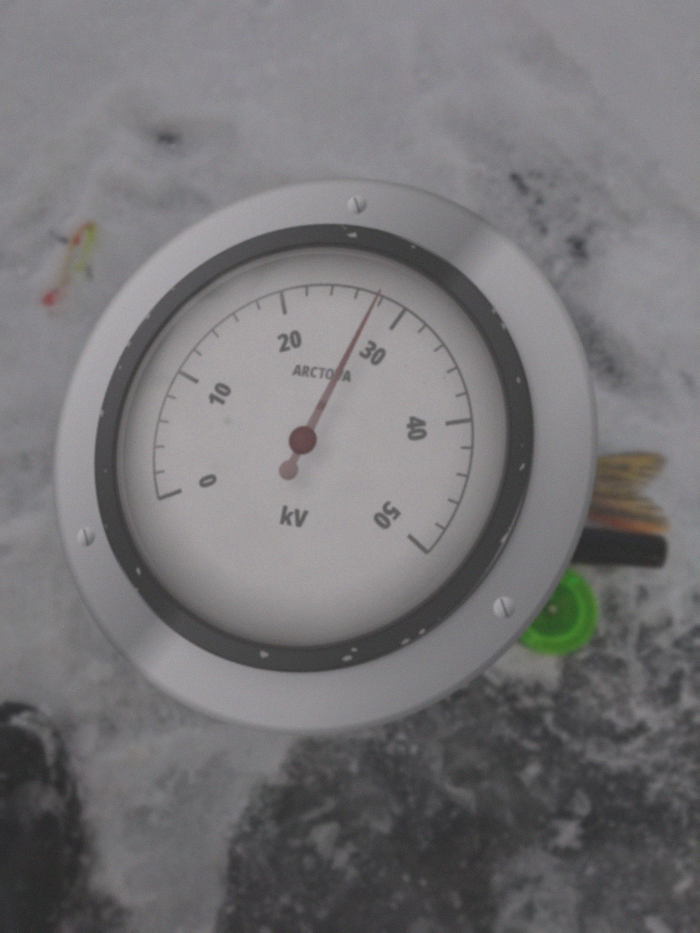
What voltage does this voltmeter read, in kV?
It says 28 kV
